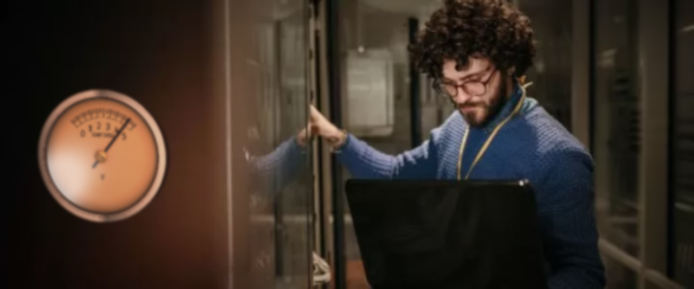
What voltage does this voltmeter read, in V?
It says 4.5 V
